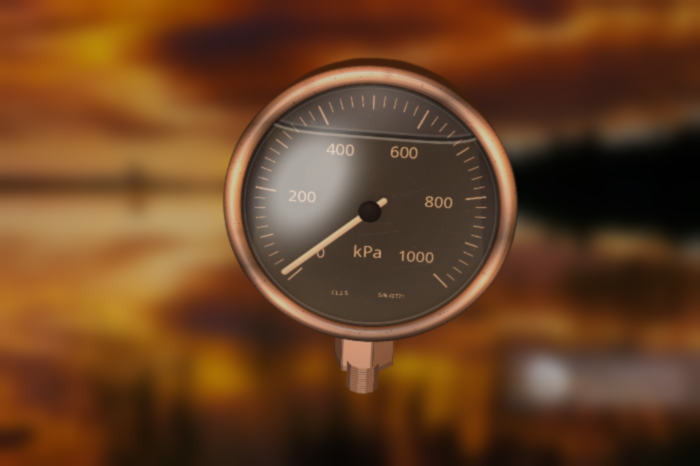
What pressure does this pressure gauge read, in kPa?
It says 20 kPa
